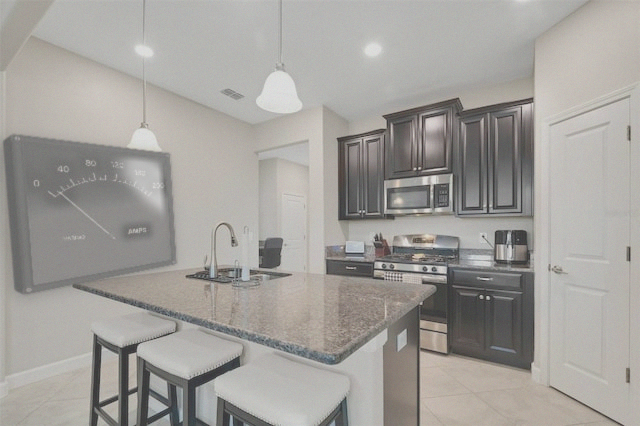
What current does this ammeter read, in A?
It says 10 A
